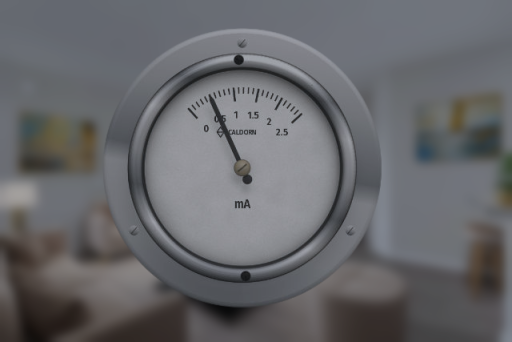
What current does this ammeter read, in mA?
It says 0.5 mA
